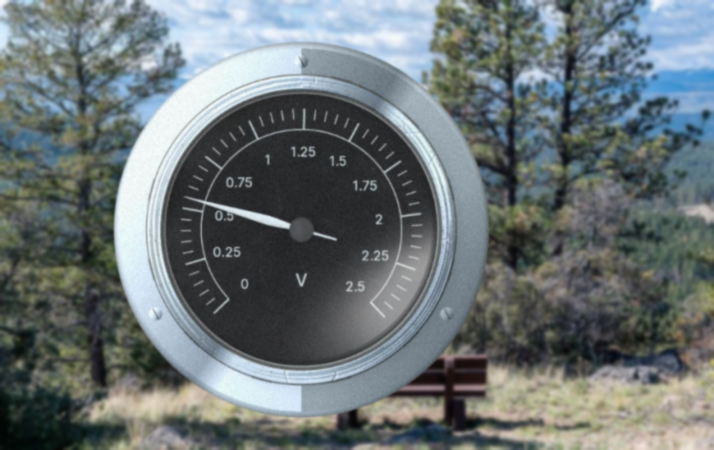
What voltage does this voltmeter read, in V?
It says 0.55 V
